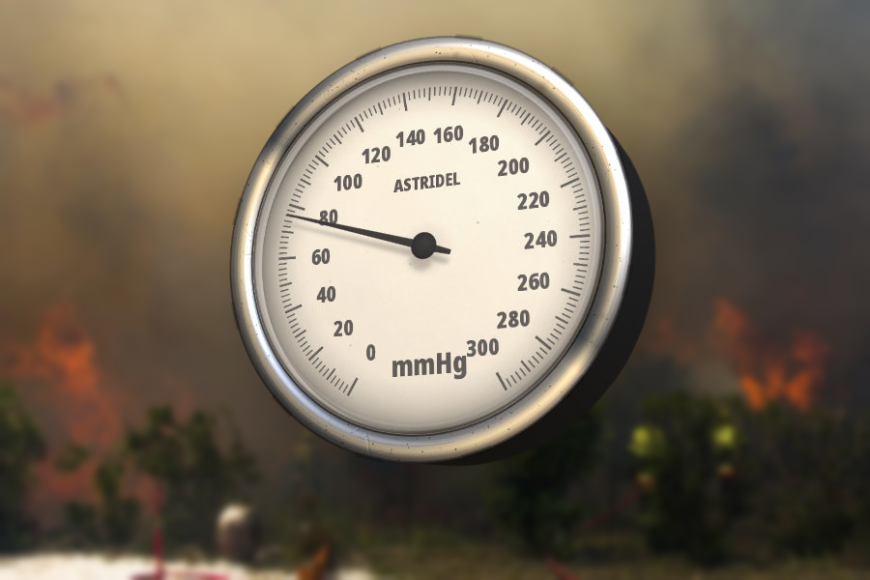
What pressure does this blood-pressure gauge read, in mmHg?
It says 76 mmHg
